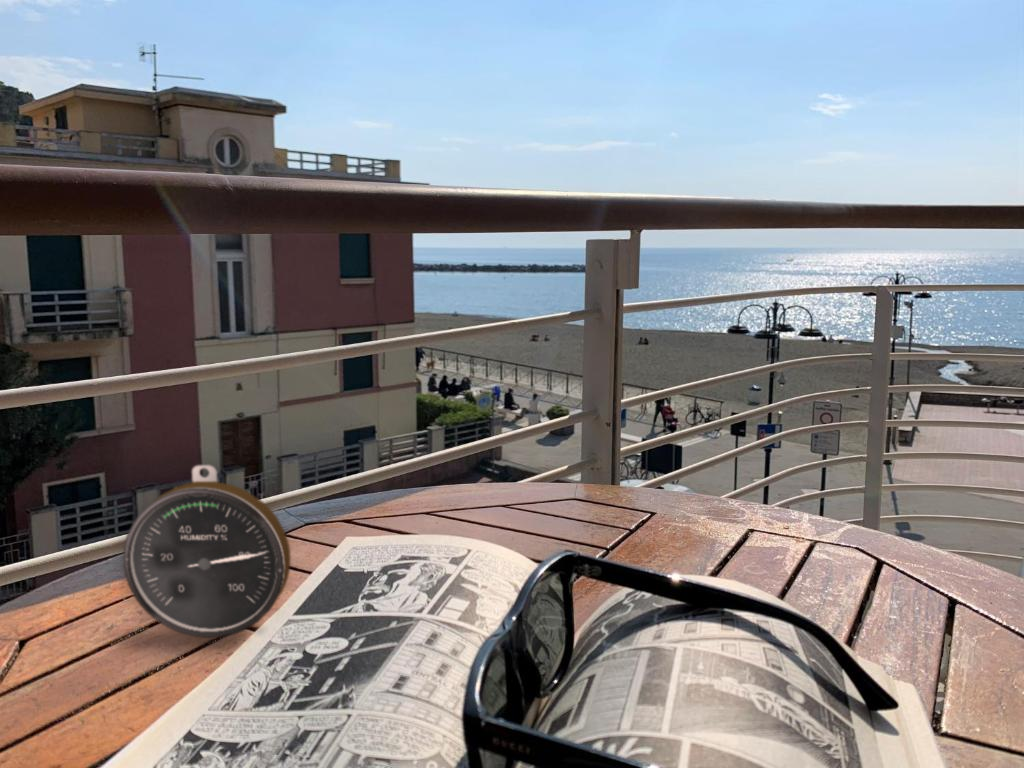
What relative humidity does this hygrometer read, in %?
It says 80 %
